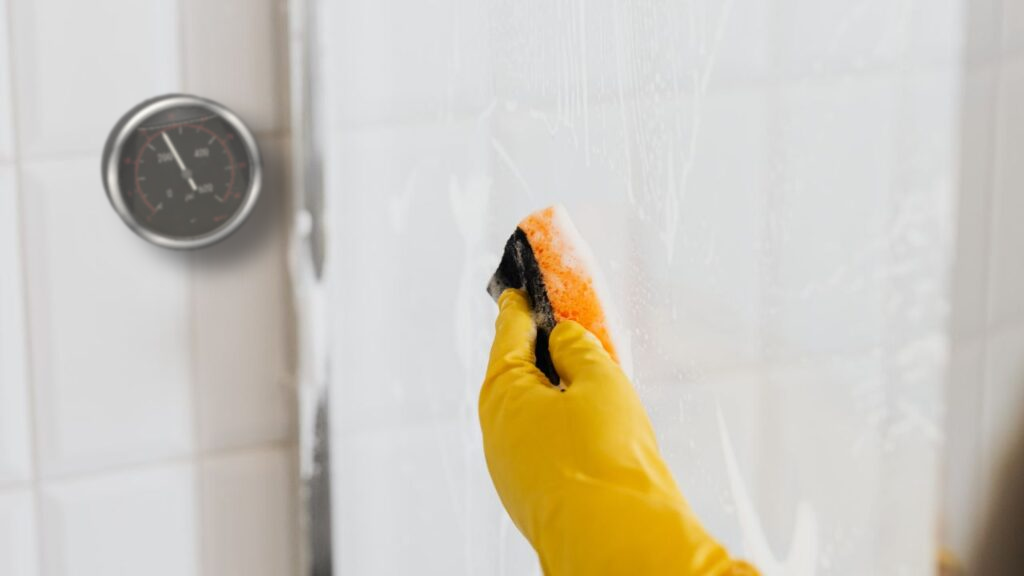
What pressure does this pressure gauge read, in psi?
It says 250 psi
